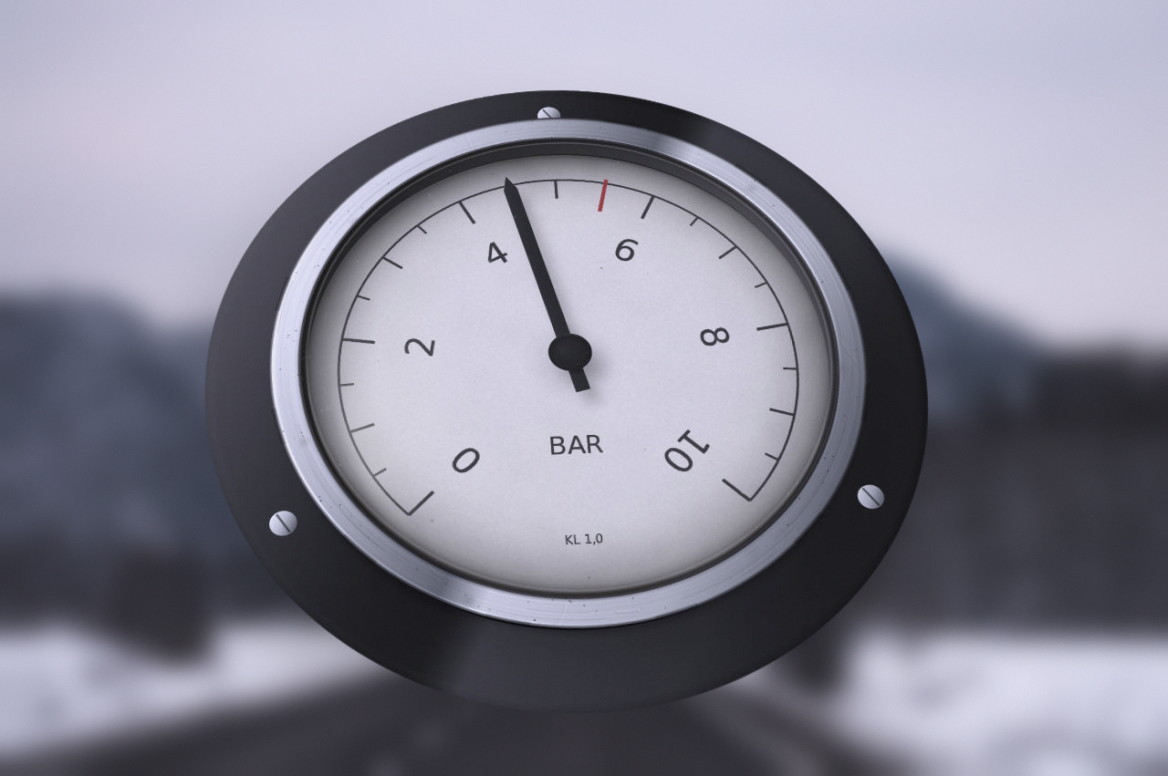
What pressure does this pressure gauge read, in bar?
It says 4.5 bar
